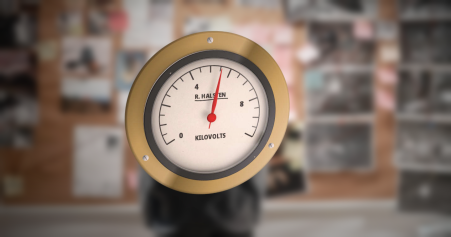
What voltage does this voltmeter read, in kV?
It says 5.5 kV
